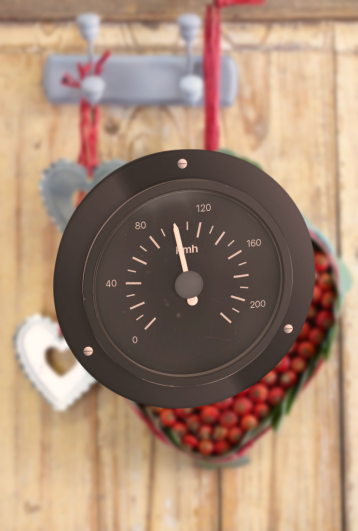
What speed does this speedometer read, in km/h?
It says 100 km/h
